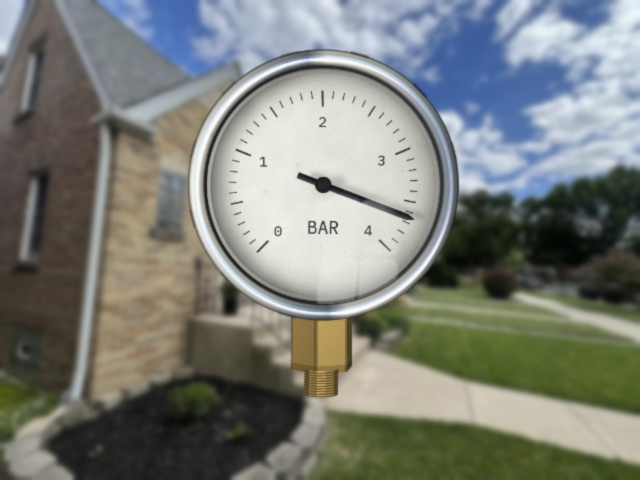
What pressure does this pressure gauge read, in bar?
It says 3.65 bar
